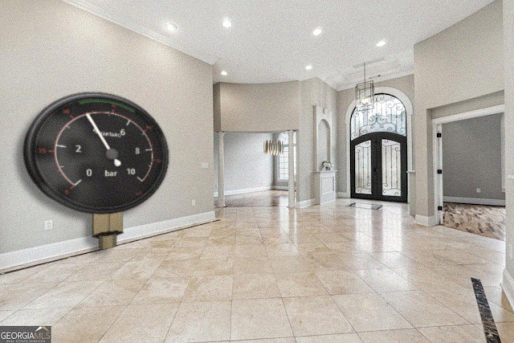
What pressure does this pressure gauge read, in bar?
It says 4 bar
